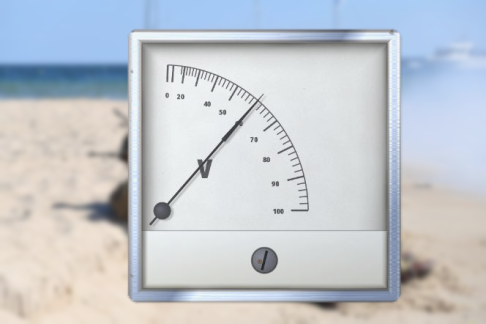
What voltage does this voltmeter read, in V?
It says 60 V
